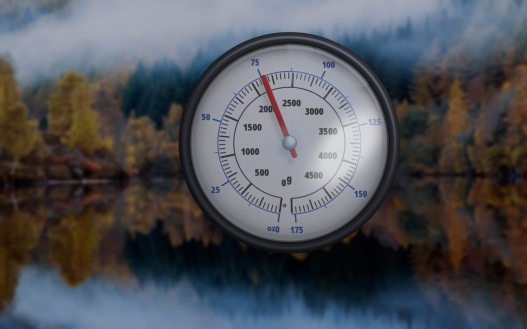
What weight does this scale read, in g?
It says 2150 g
